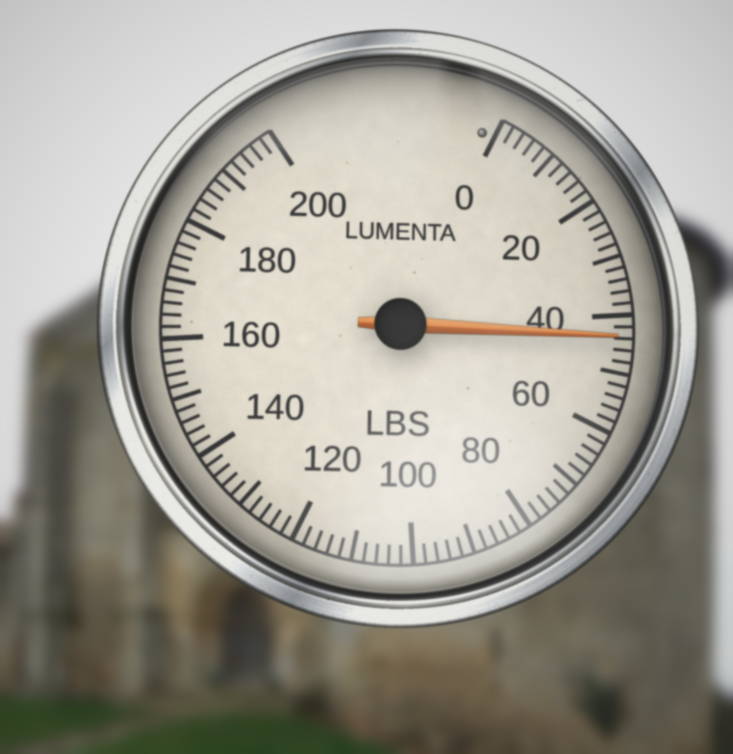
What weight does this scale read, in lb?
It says 44 lb
